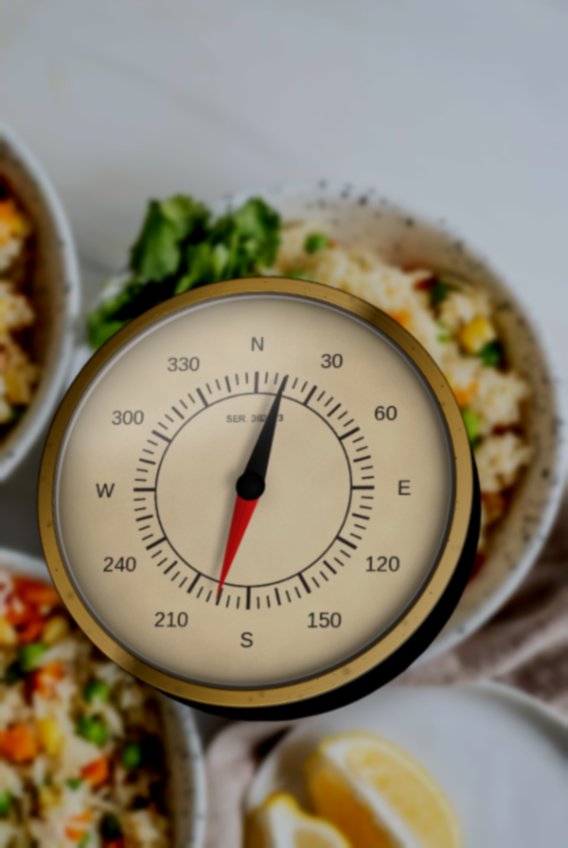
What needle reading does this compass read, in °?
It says 195 °
